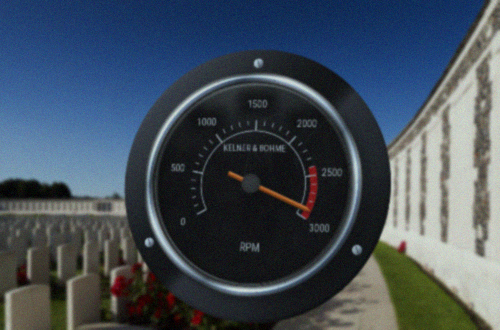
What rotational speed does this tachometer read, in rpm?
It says 2900 rpm
